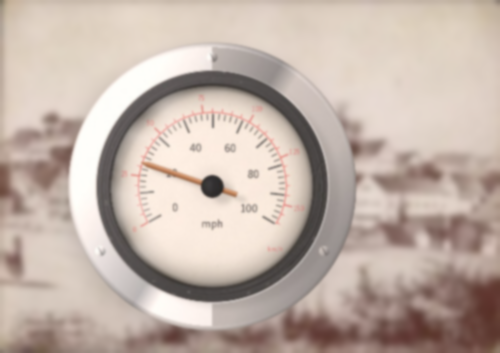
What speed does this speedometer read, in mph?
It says 20 mph
